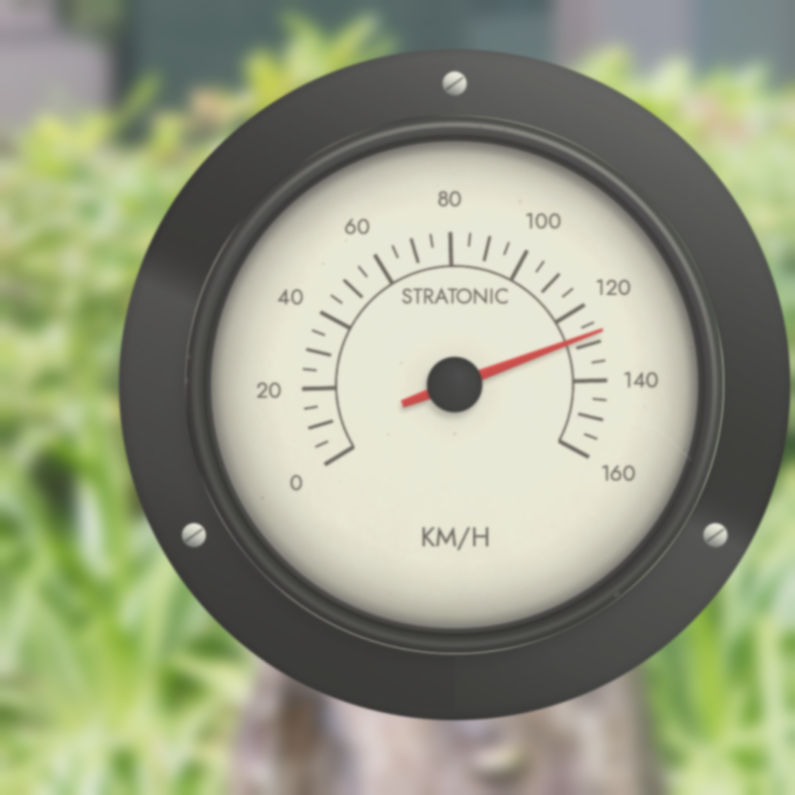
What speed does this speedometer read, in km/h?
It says 127.5 km/h
